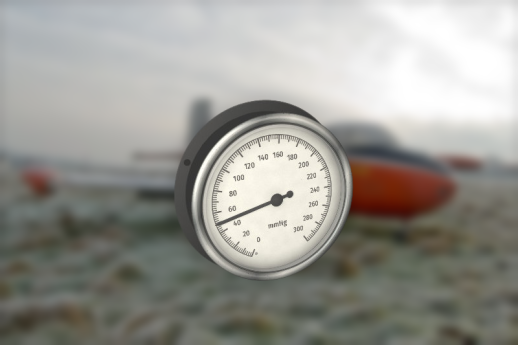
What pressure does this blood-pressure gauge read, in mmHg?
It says 50 mmHg
